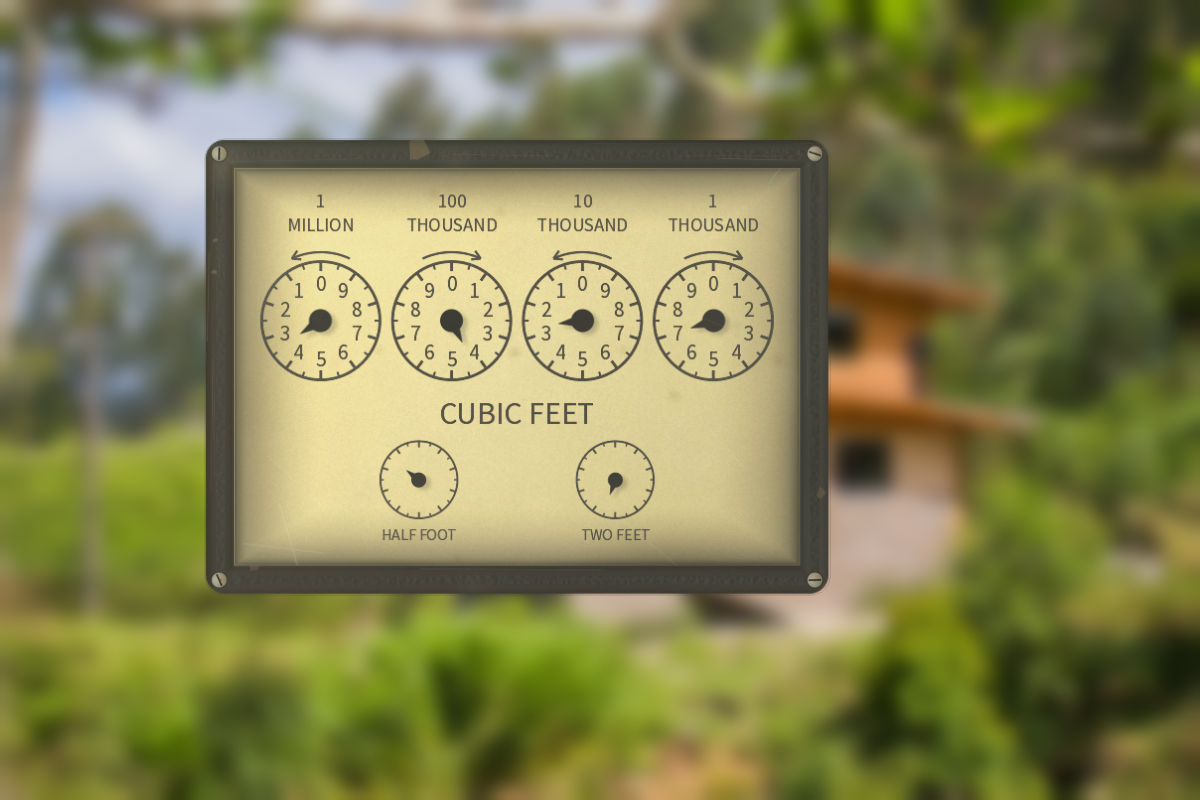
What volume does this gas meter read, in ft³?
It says 342700 ft³
